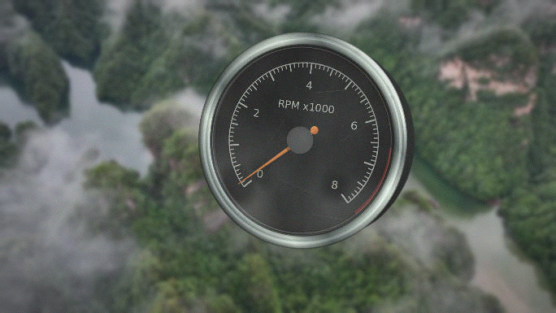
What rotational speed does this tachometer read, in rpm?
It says 100 rpm
